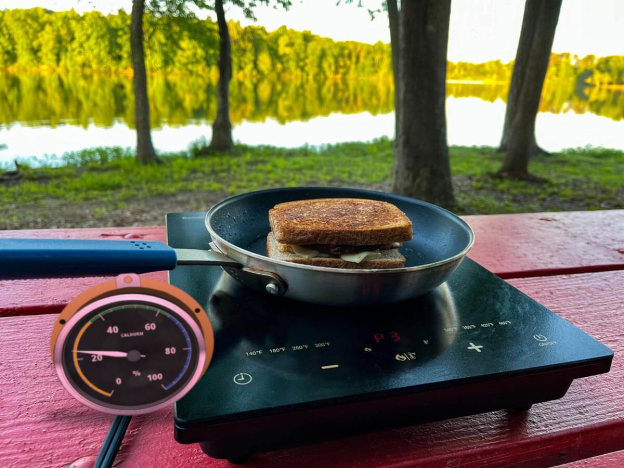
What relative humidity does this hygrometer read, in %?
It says 24 %
